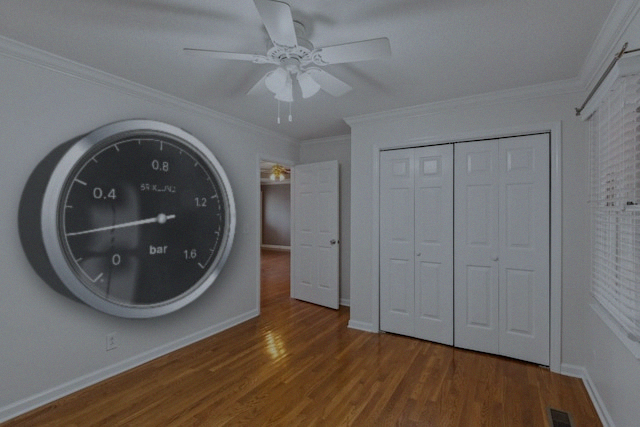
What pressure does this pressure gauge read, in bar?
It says 0.2 bar
